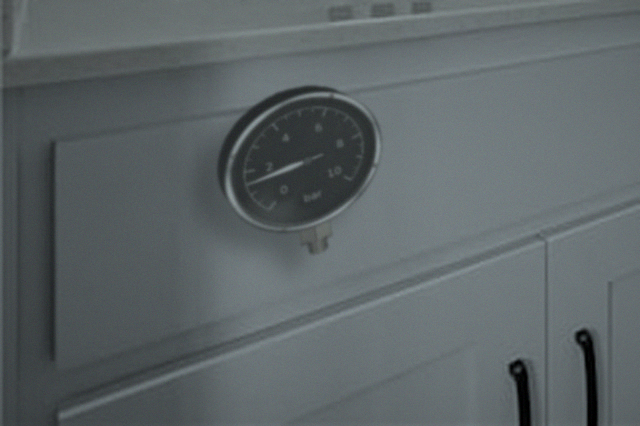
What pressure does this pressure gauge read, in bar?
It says 1.5 bar
